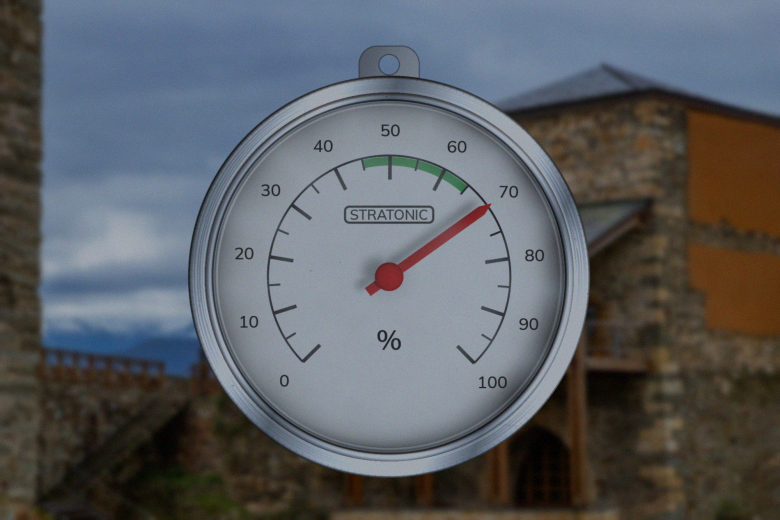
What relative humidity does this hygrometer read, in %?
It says 70 %
